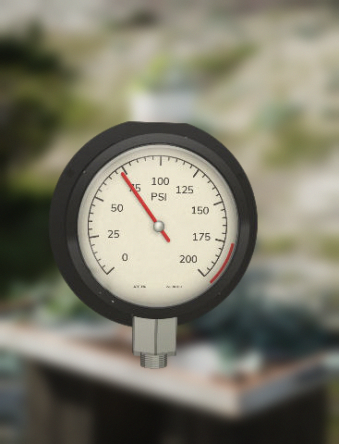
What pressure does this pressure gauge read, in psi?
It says 72.5 psi
